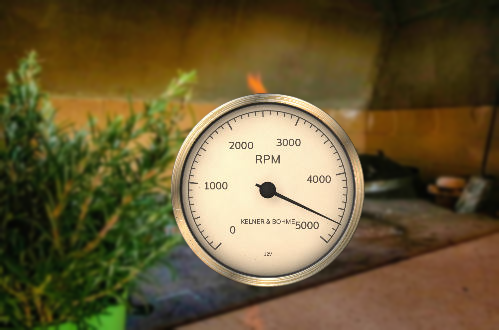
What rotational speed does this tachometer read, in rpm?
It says 4700 rpm
